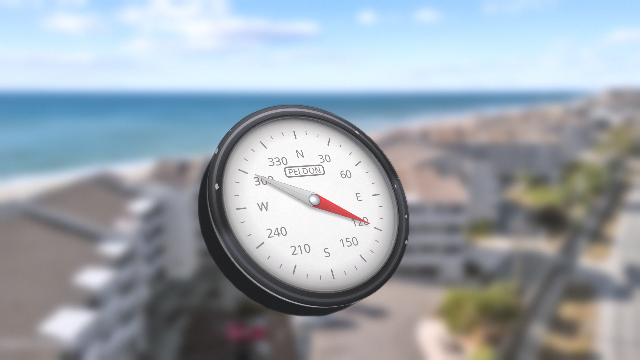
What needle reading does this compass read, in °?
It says 120 °
